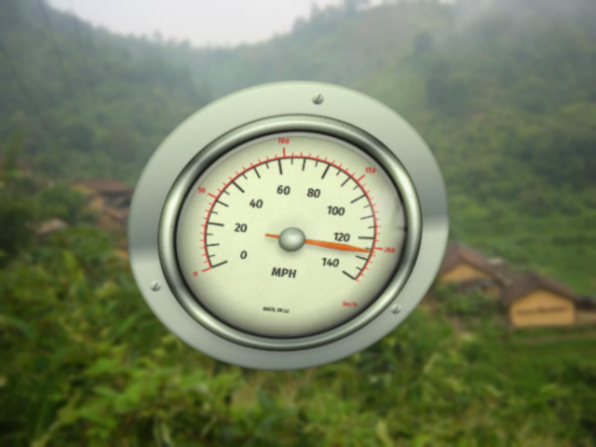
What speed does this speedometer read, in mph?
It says 125 mph
